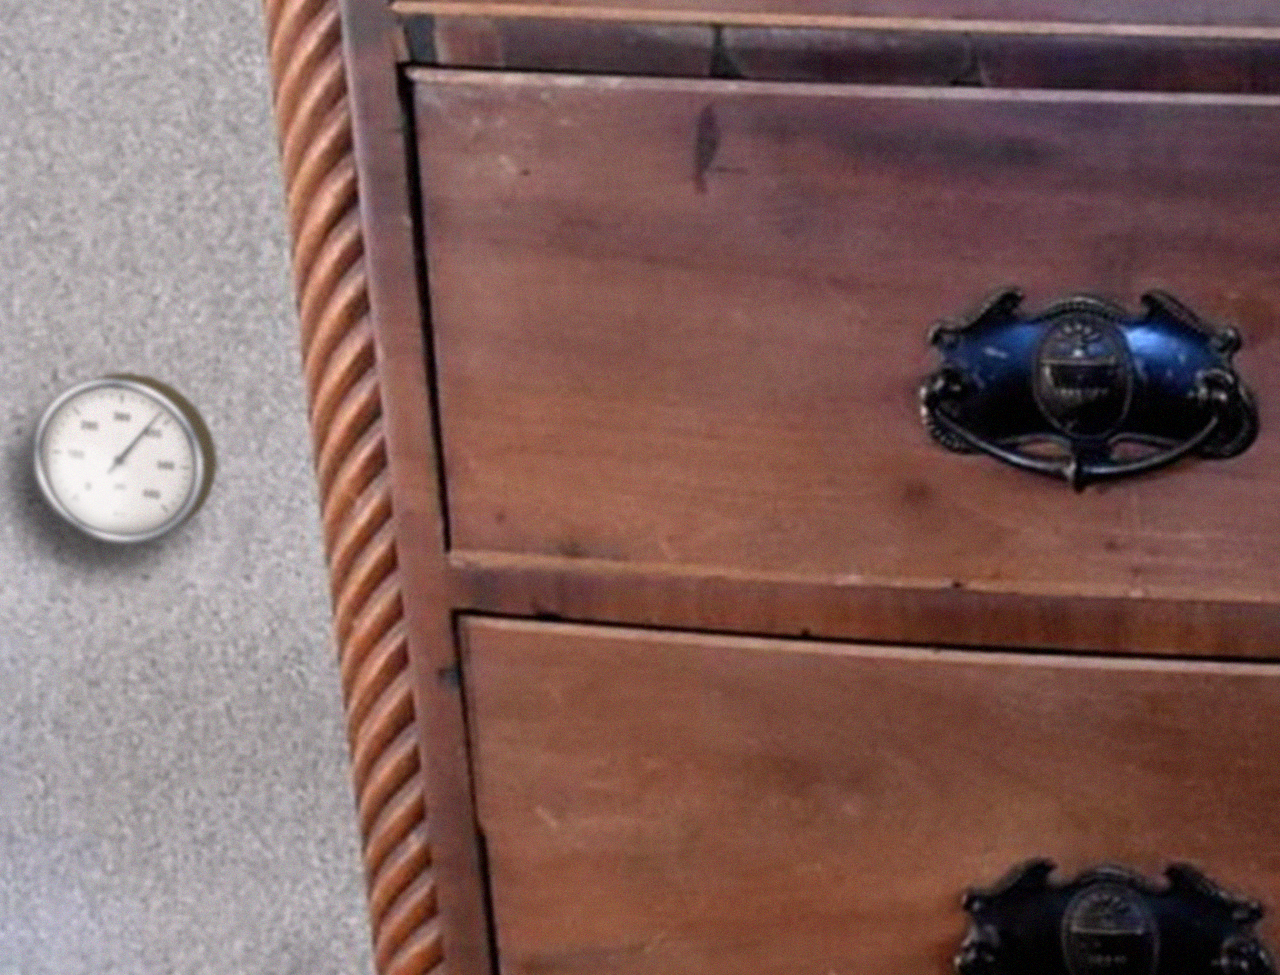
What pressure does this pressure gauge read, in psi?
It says 380 psi
